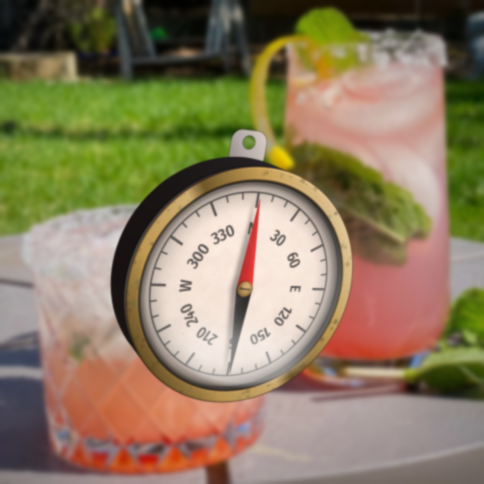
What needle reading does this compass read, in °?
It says 0 °
